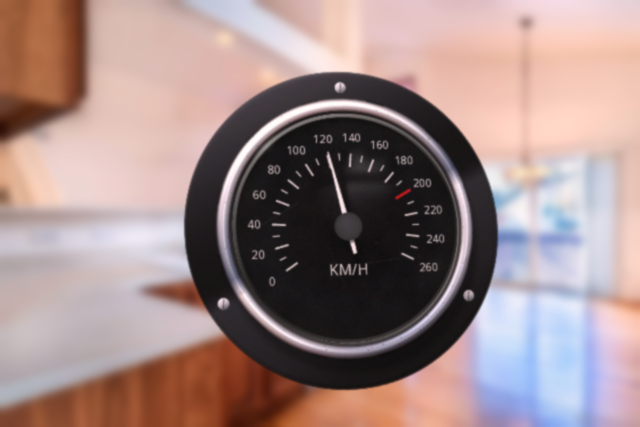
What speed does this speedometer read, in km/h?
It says 120 km/h
